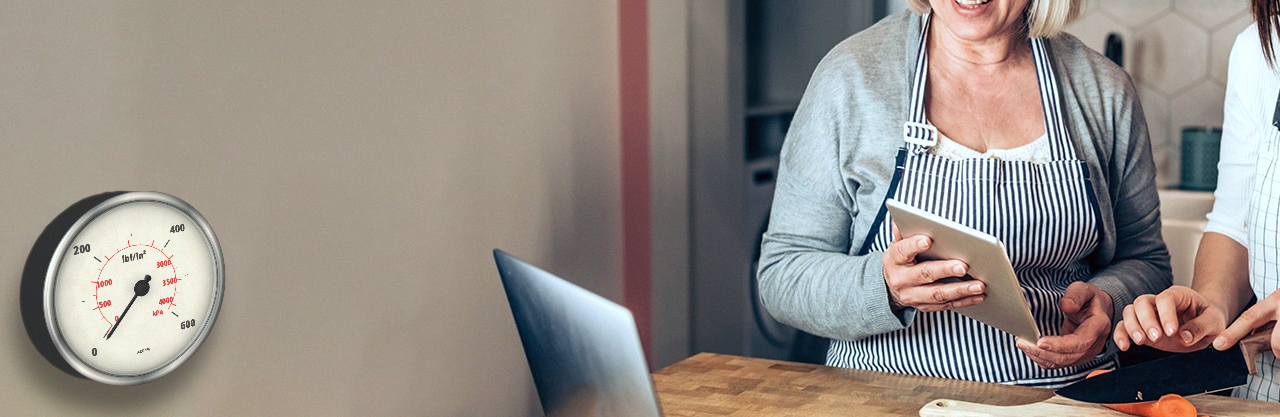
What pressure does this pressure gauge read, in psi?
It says 0 psi
